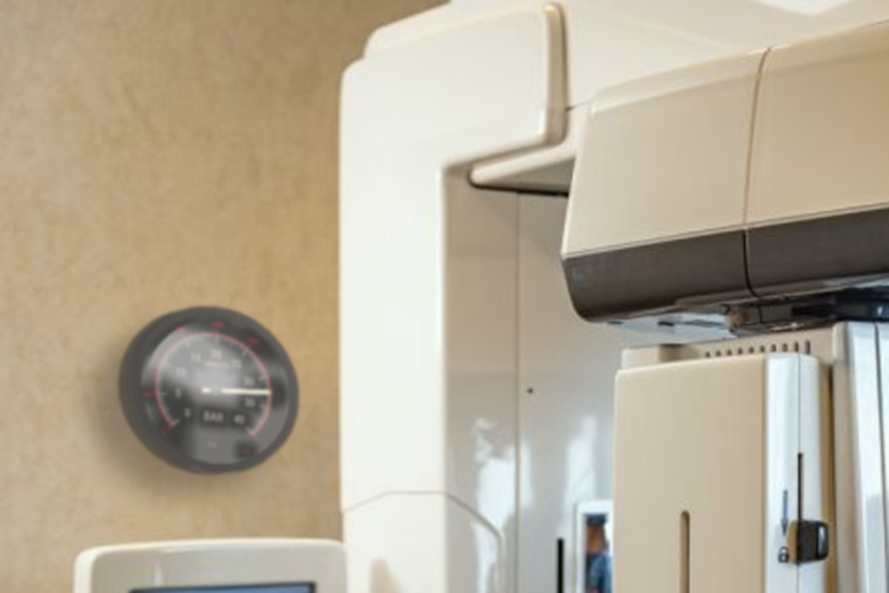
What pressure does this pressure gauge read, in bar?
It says 32.5 bar
